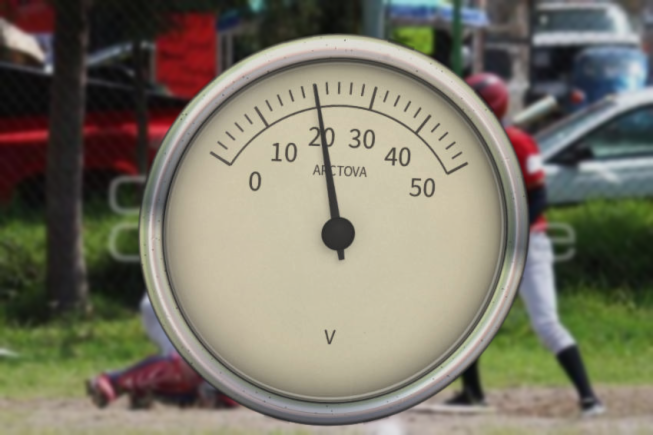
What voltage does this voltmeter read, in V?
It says 20 V
